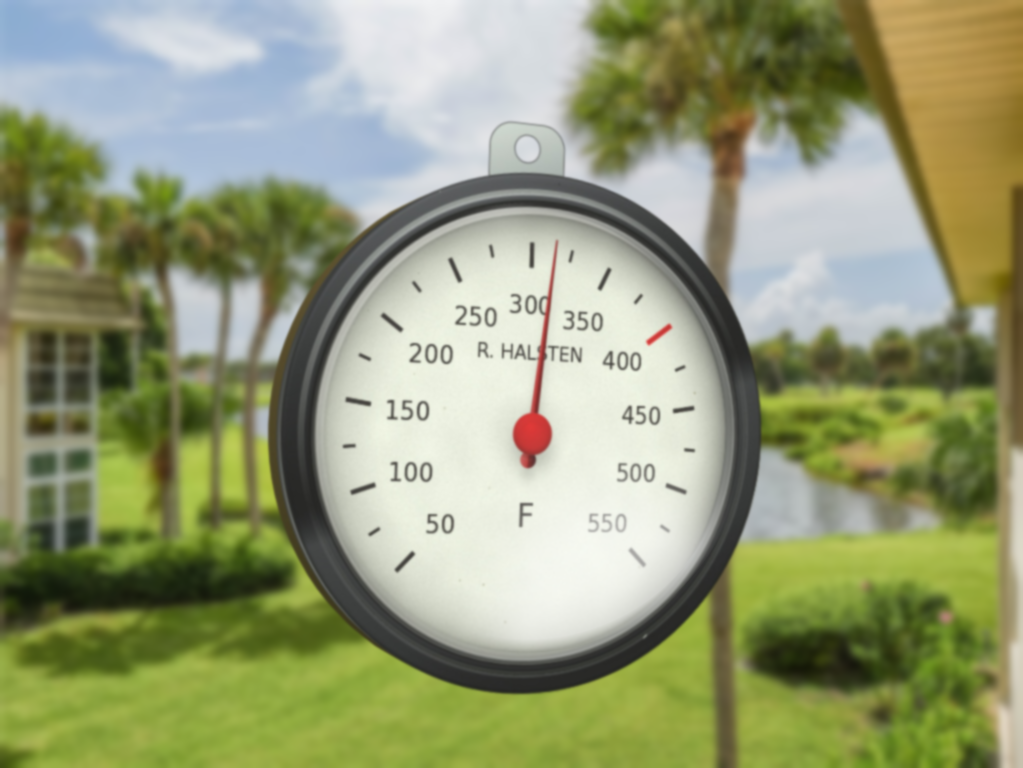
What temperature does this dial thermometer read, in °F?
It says 312.5 °F
